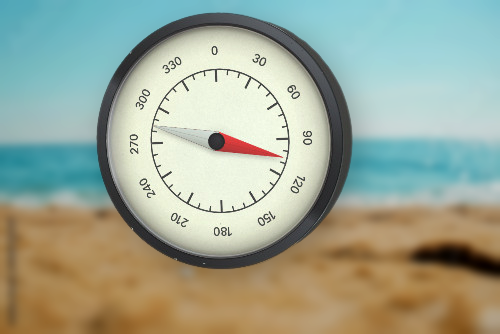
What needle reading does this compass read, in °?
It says 105 °
